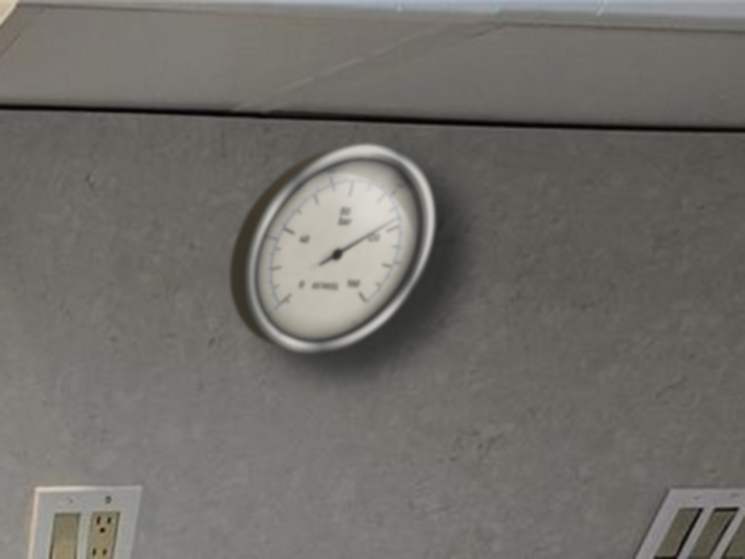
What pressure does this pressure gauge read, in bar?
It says 115 bar
